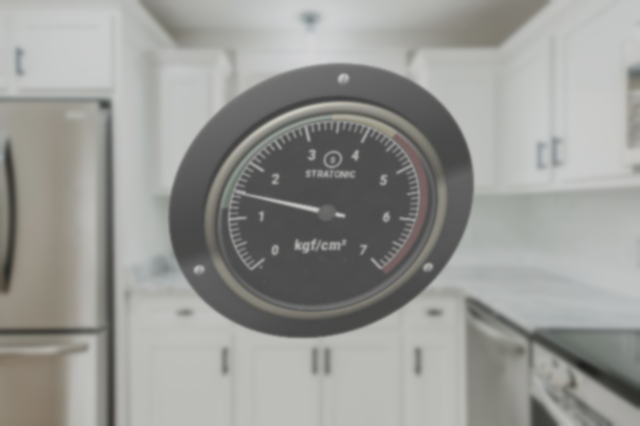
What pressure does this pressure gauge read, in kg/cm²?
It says 1.5 kg/cm²
